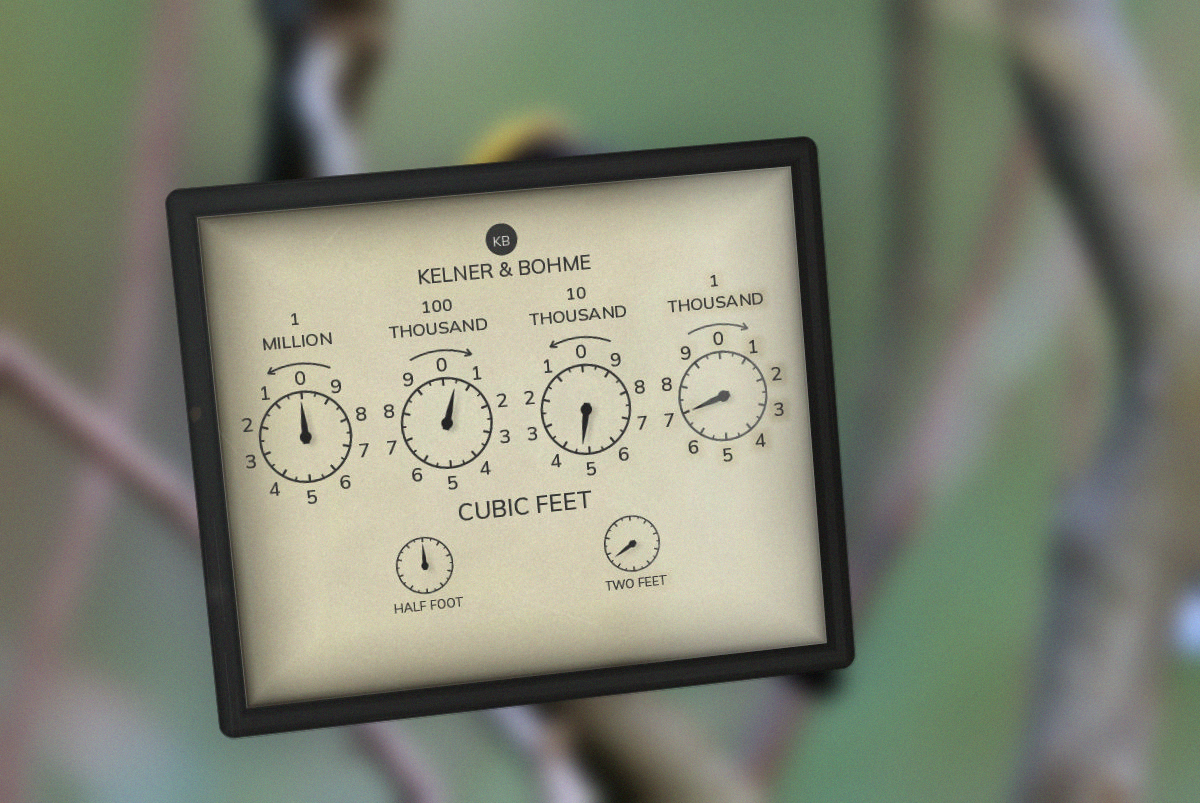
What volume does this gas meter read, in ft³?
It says 4700 ft³
